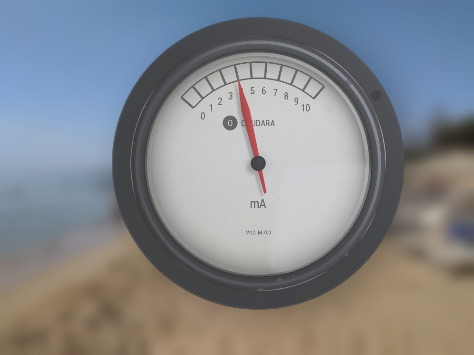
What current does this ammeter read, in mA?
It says 4 mA
